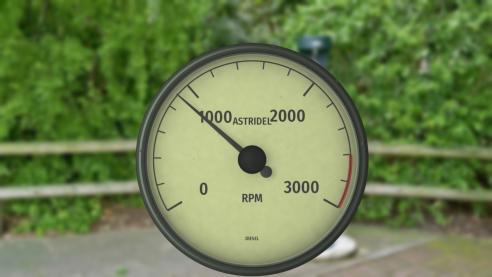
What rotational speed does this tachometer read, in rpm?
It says 900 rpm
